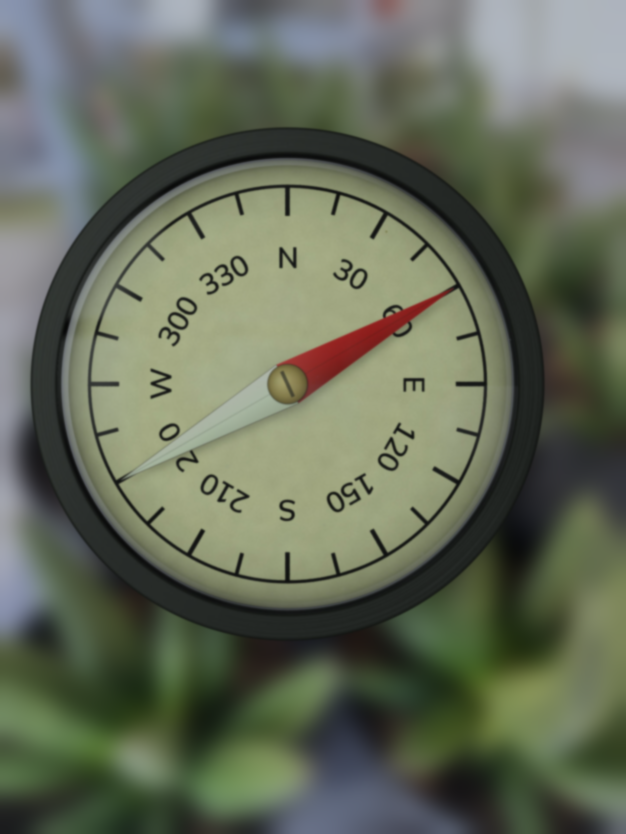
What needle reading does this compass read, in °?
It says 60 °
